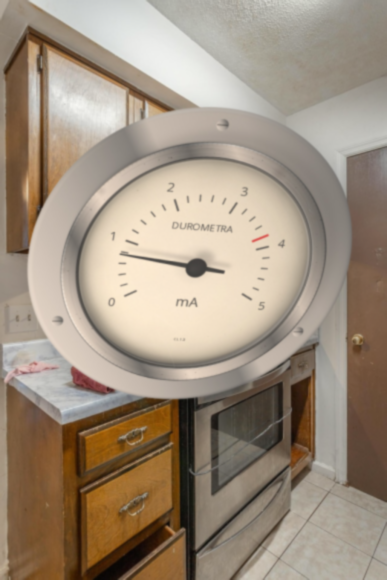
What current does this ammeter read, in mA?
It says 0.8 mA
